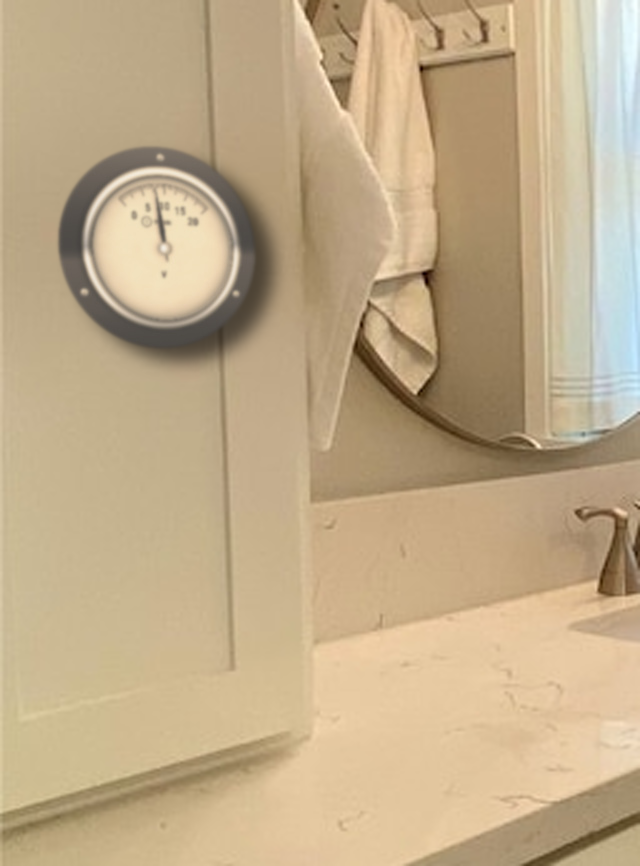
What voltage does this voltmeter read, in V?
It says 7.5 V
